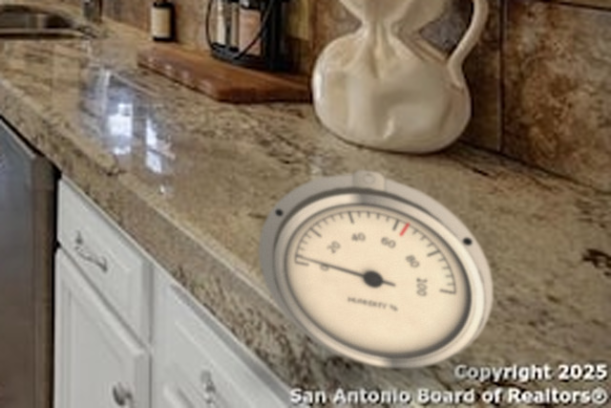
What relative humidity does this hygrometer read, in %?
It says 4 %
